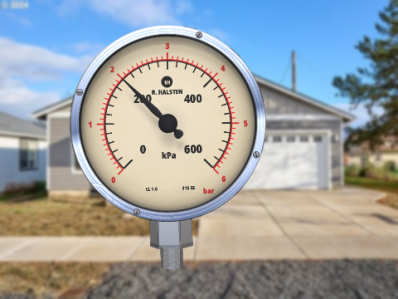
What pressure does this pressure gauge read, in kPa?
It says 200 kPa
